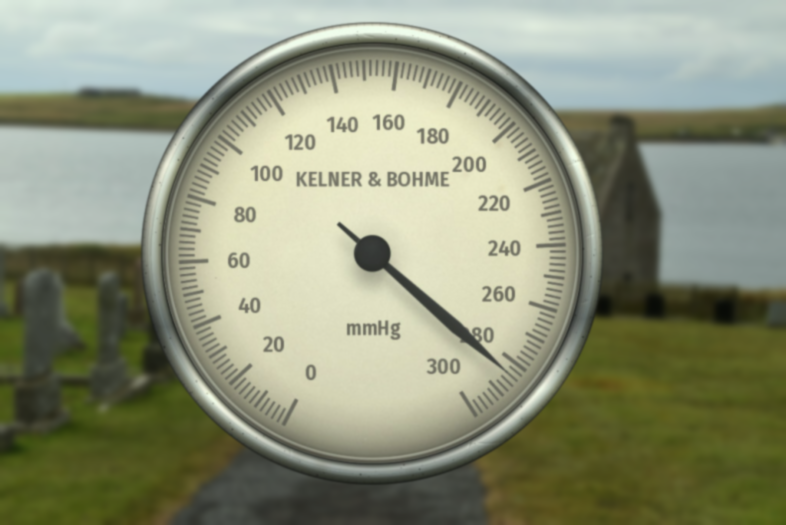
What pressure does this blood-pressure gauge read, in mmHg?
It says 284 mmHg
